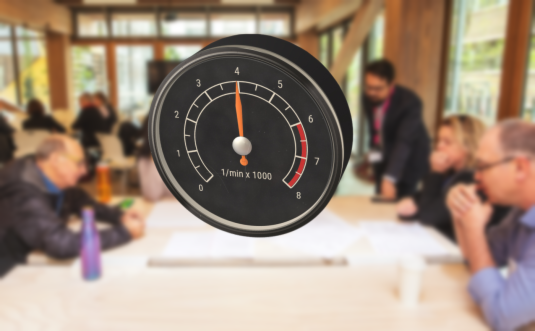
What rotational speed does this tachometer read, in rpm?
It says 4000 rpm
